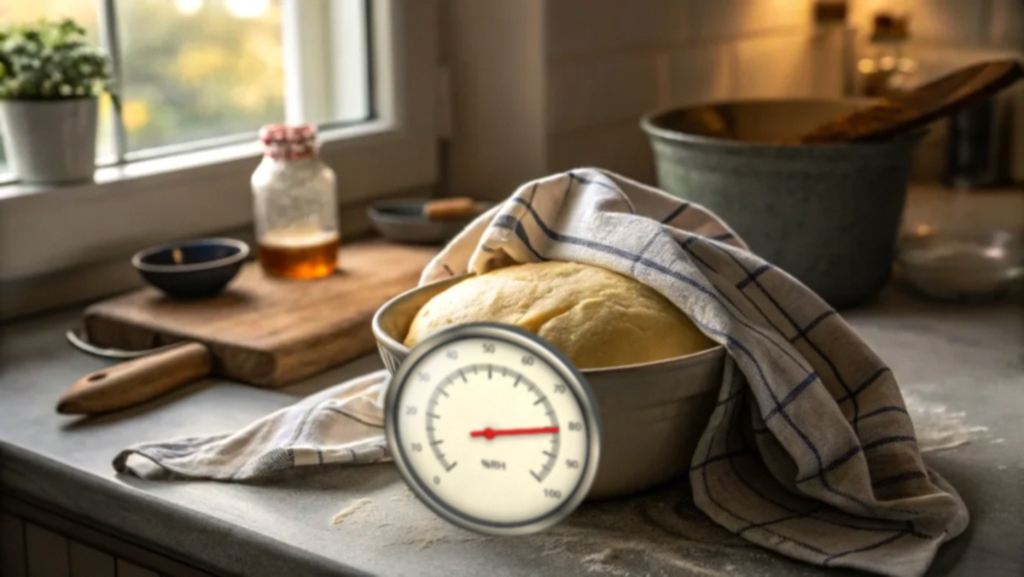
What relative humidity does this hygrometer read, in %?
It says 80 %
